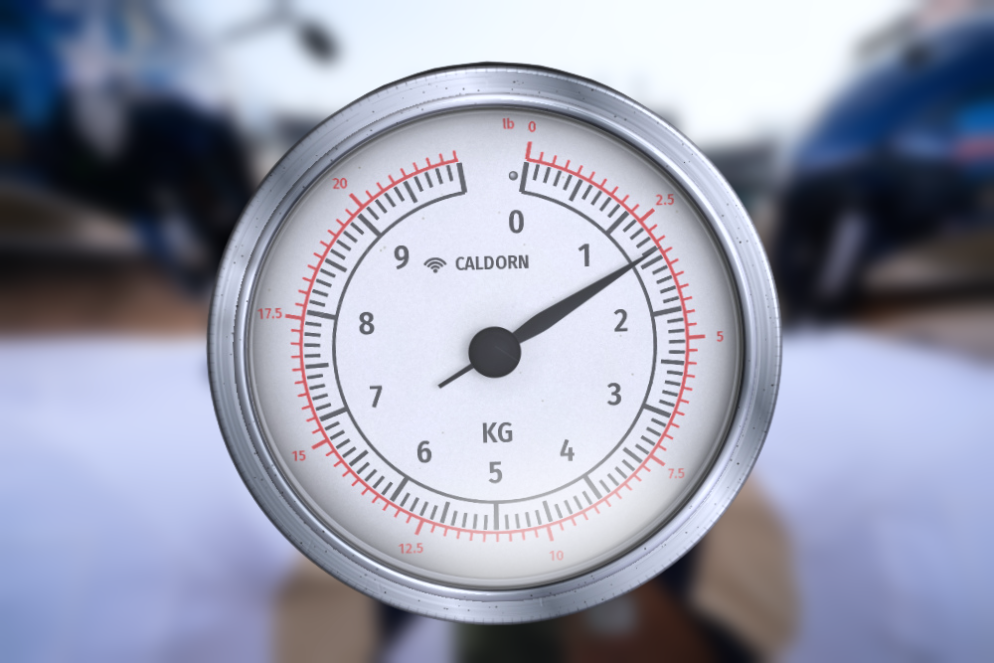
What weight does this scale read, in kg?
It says 1.4 kg
